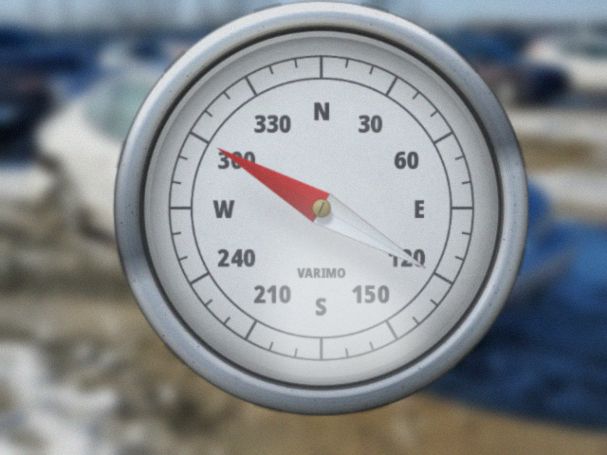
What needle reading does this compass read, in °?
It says 300 °
